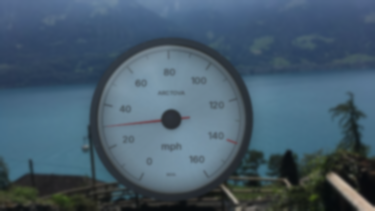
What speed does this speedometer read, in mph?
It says 30 mph
